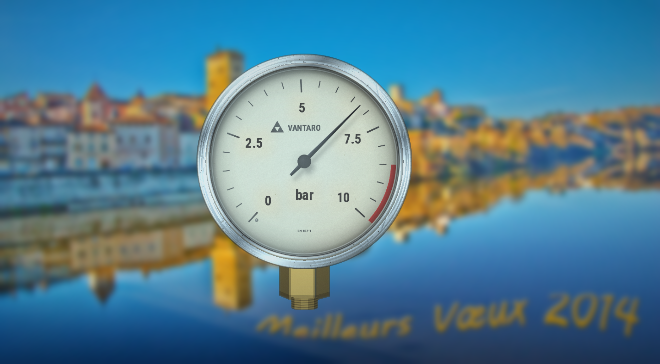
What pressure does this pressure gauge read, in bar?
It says 6.75 bar
